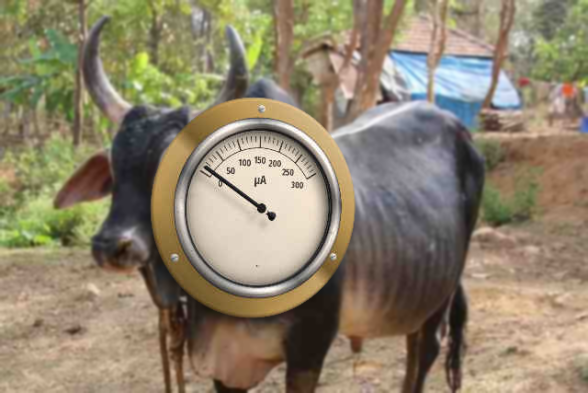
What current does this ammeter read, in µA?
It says 10 µA
